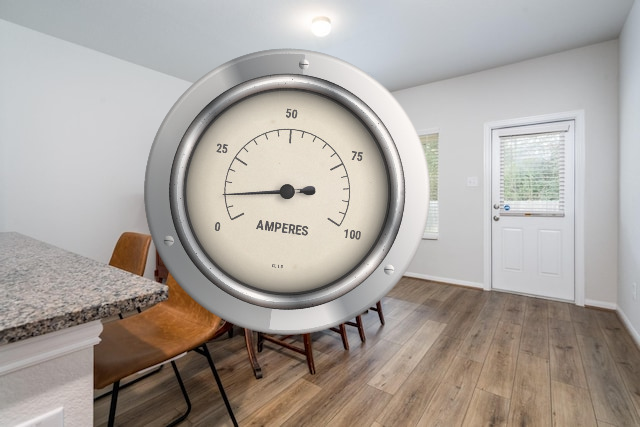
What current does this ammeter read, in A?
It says 10 A
